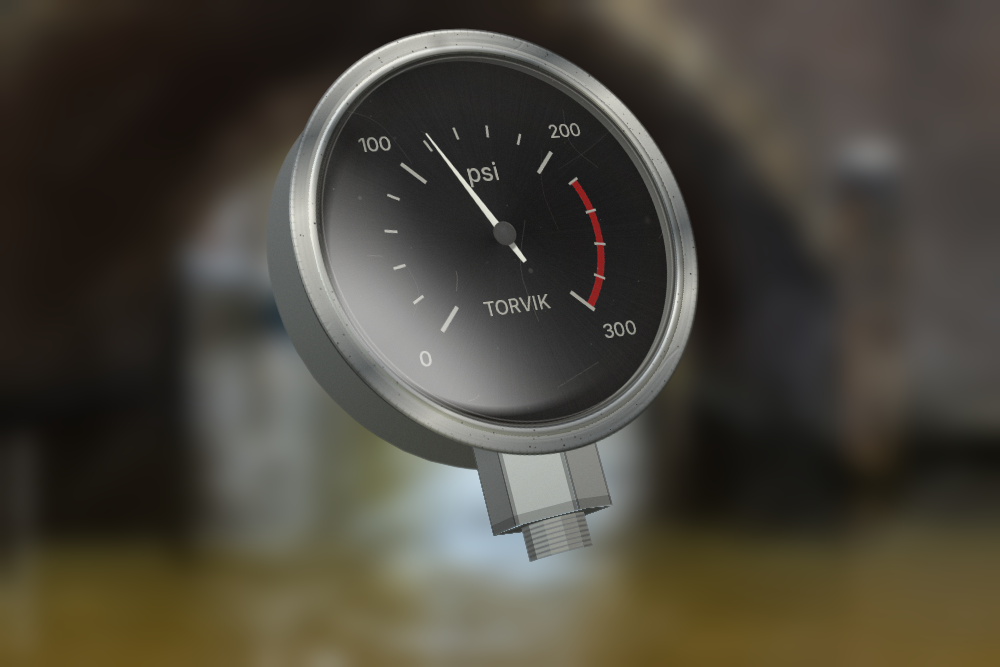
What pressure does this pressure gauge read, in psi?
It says 120 psi
